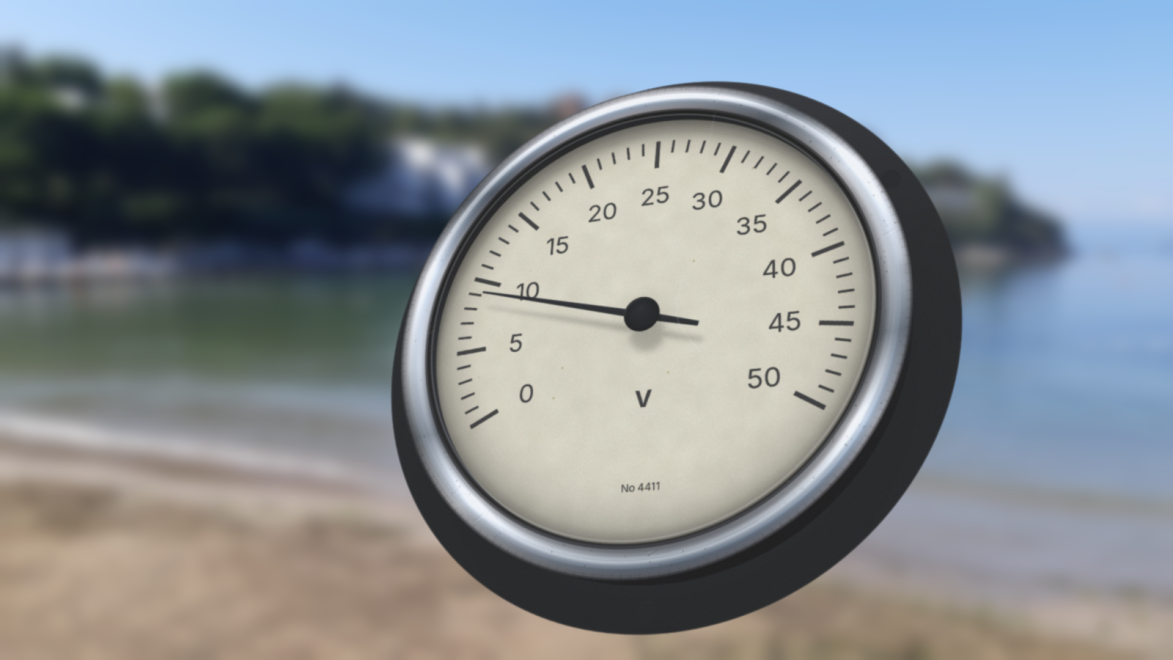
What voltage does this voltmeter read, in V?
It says 9 V
